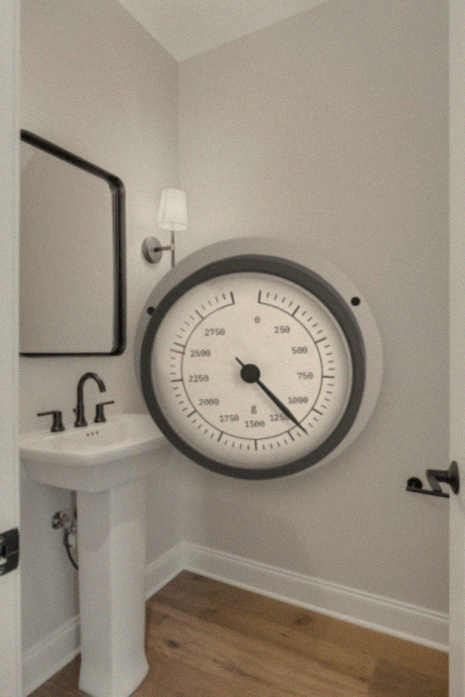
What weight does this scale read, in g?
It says 1150 g
